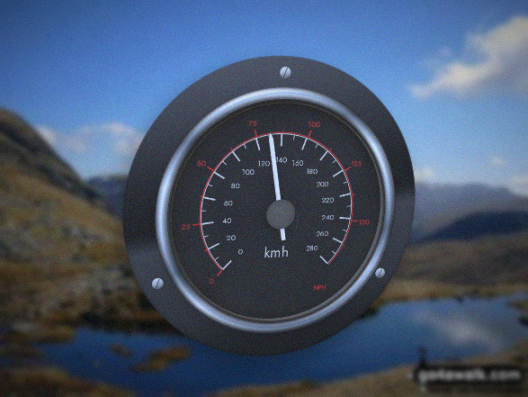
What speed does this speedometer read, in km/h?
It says 130 km/h
